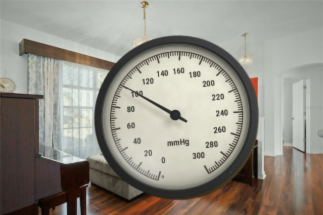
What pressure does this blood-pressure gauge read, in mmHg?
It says 100 mmHg
